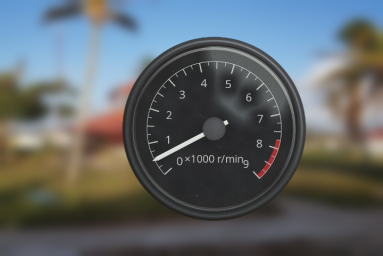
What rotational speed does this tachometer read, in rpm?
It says 500 rpm
